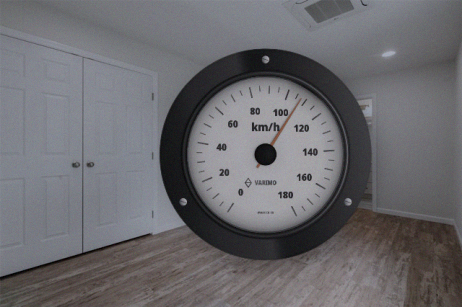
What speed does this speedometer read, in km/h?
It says 107.5 km/h
